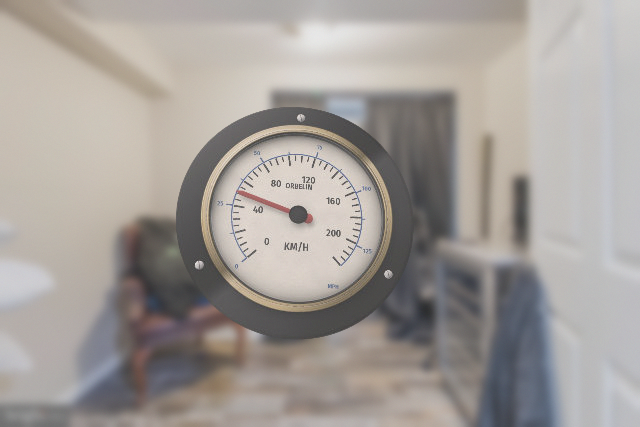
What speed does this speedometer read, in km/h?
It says 50 km/h
